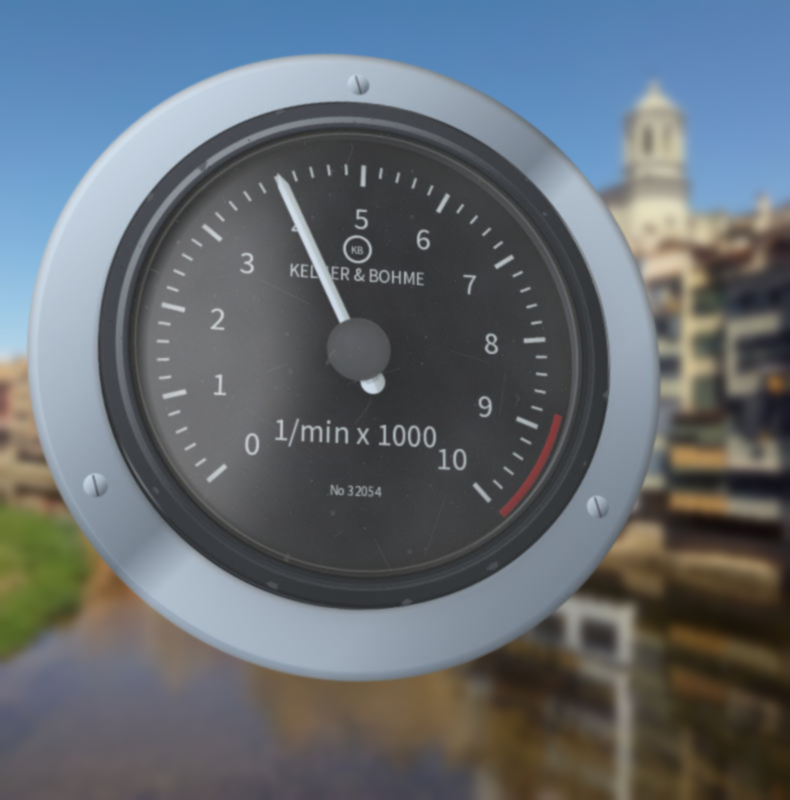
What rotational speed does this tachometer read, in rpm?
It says 4000 rpm
